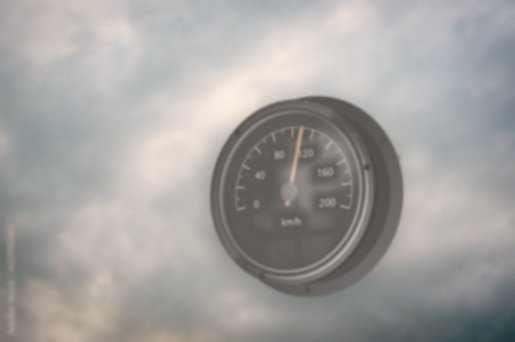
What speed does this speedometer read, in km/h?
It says 110 km/h
